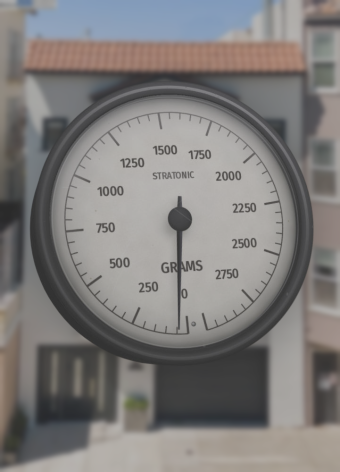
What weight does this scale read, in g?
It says 50 g
